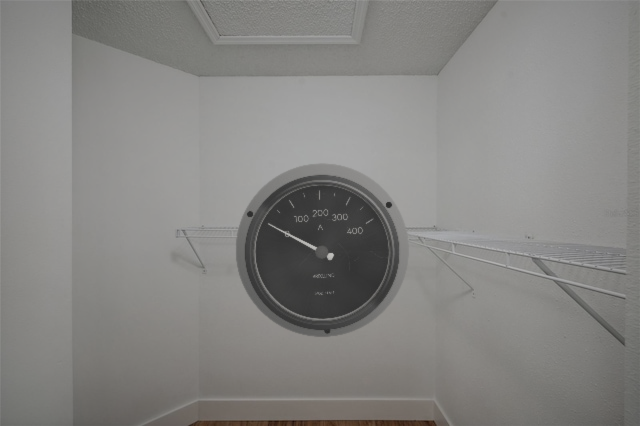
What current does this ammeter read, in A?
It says 0 A
